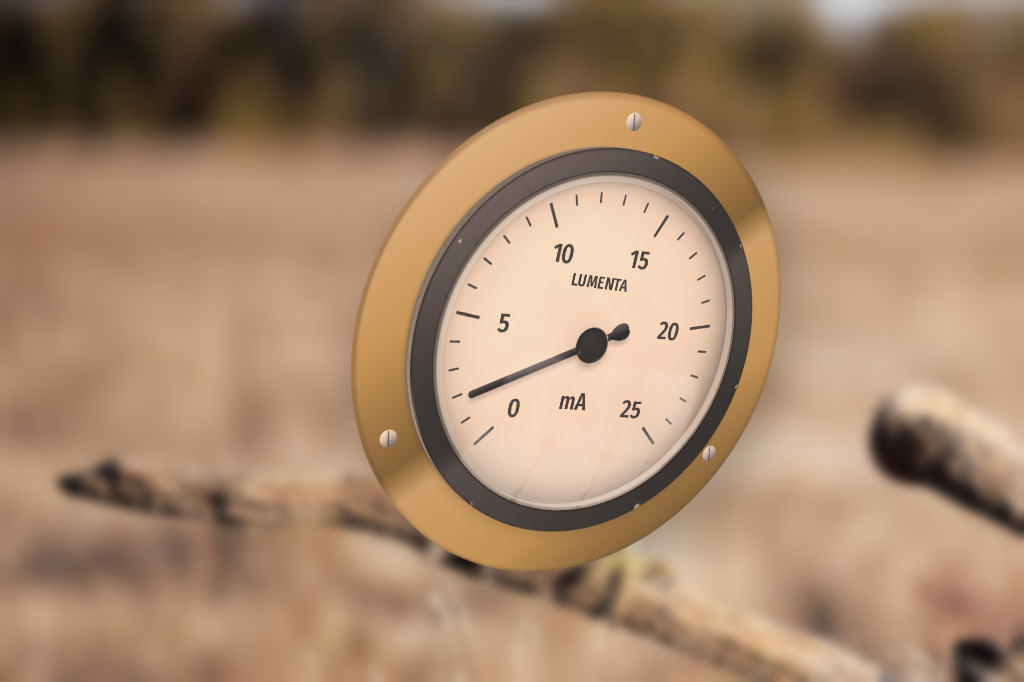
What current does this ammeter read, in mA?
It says 2 mA
